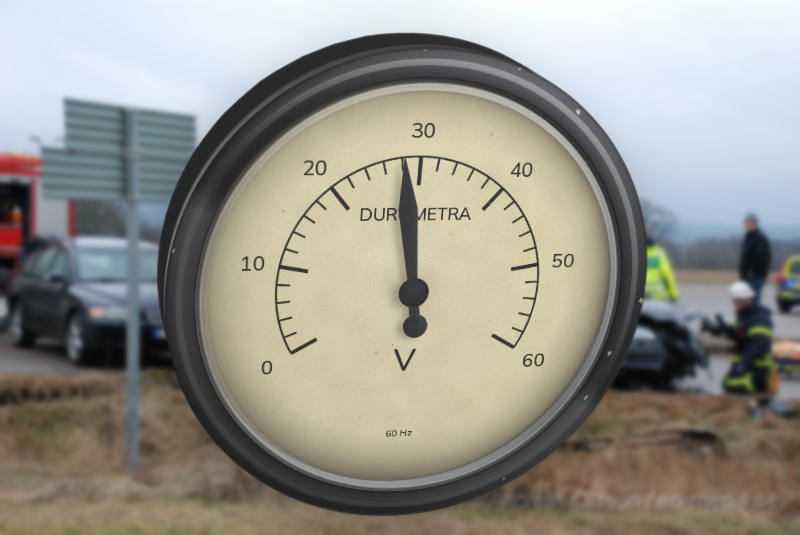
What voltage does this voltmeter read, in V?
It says 28 V
